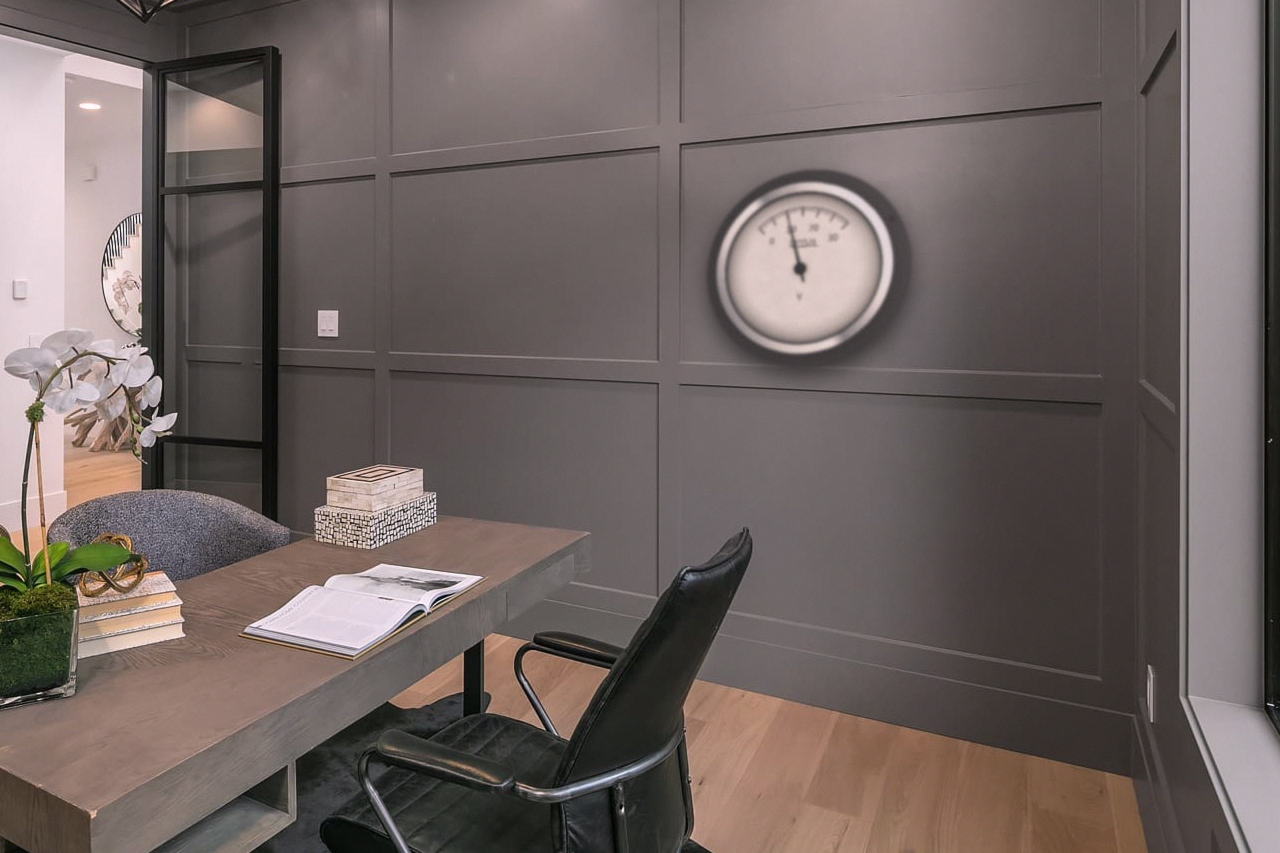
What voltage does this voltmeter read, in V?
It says 10 V
